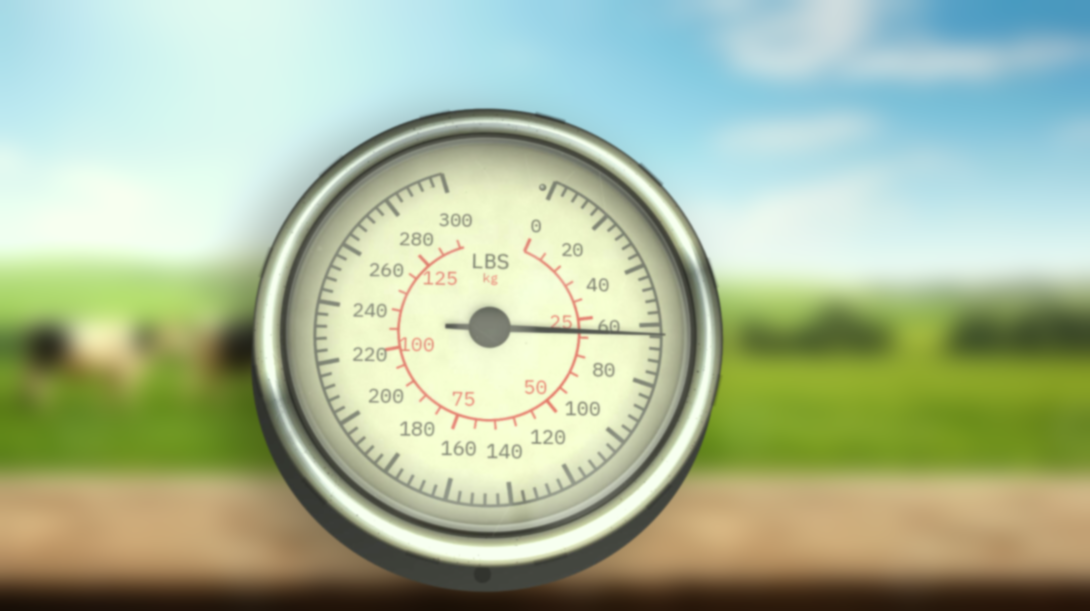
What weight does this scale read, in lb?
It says 64 lb
